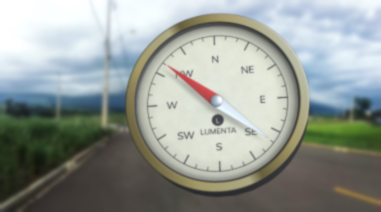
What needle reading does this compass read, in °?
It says 310 °
